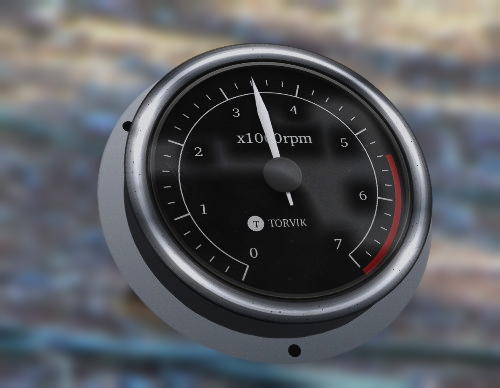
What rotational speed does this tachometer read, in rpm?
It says 3400 rpm
